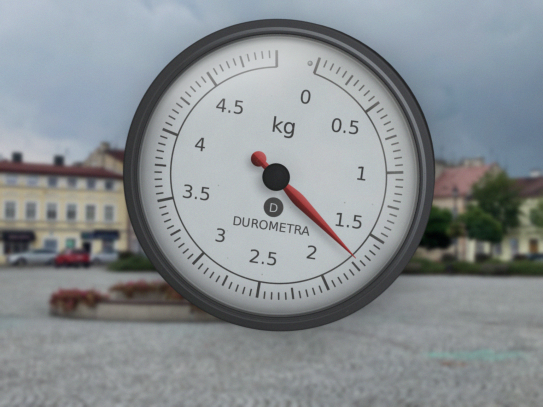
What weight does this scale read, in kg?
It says 1.7 kg
